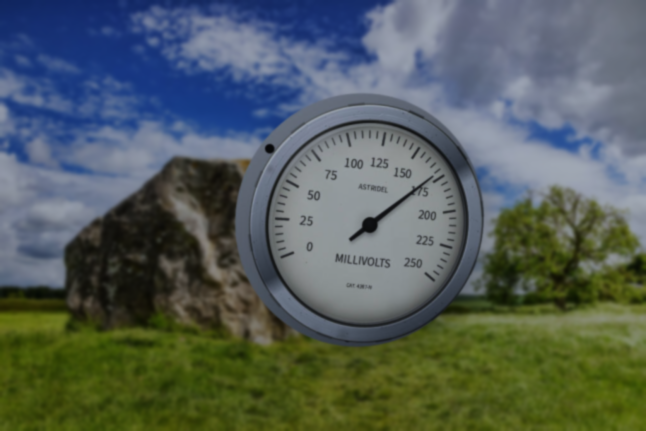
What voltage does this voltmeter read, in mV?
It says 170 mV
